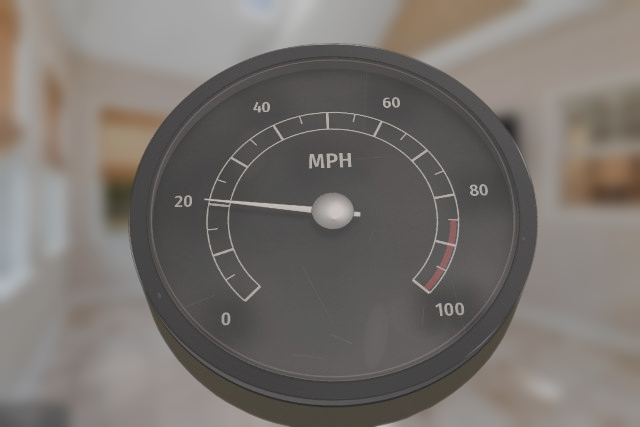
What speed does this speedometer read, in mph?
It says 20 mph
